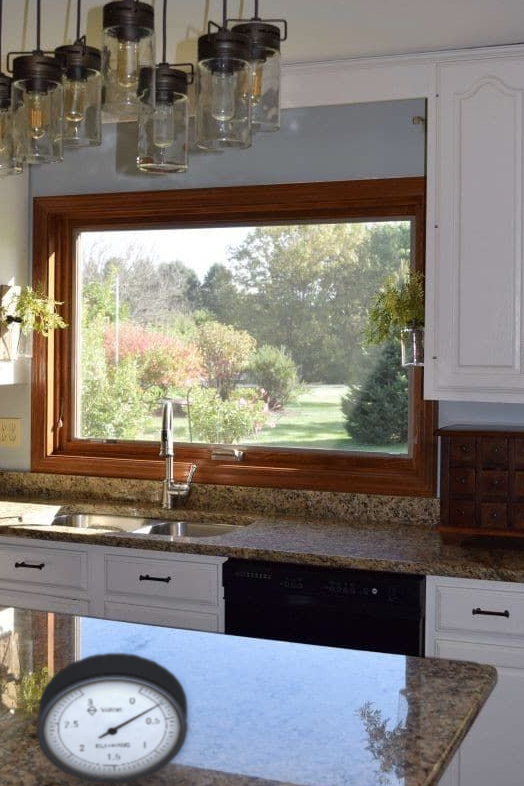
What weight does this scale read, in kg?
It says 0.25 kg
